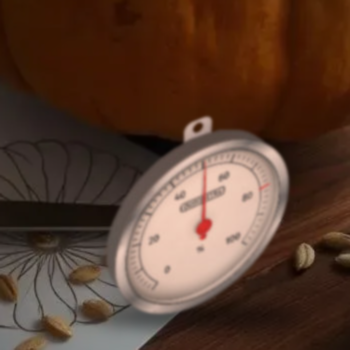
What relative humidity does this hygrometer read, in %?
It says 50 %
